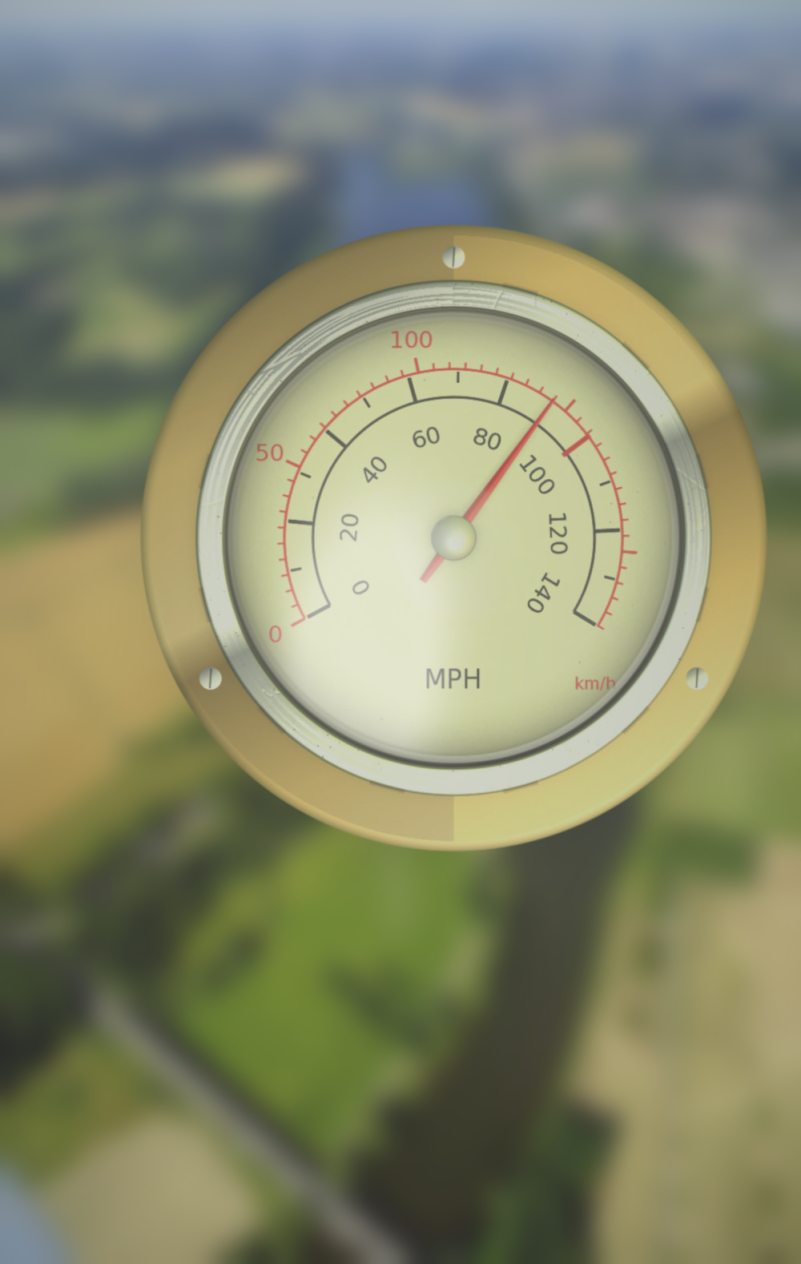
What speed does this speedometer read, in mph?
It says 90 mph
